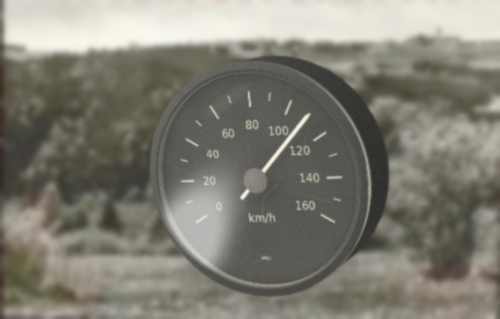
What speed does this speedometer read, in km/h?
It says 110 km/h
